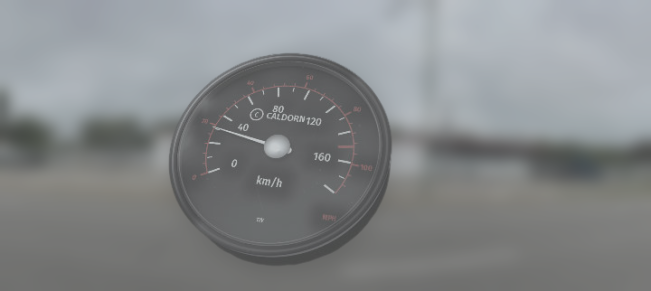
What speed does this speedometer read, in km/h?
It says 30 km/h
